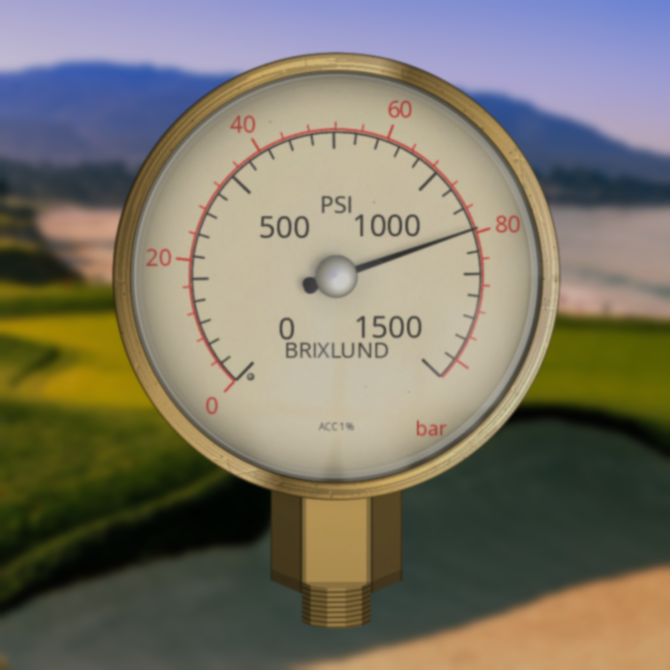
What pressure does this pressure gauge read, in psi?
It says 1150 psi
